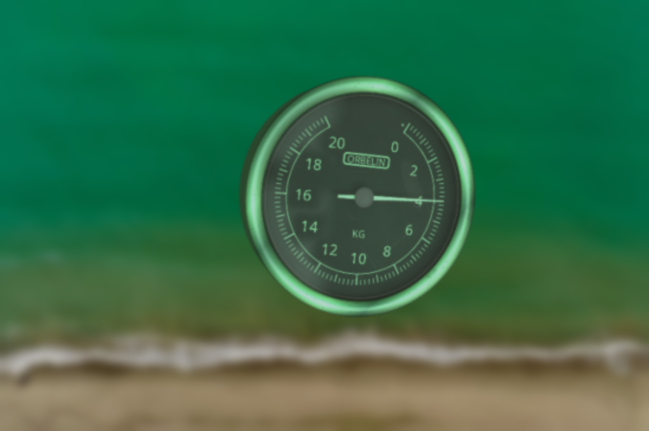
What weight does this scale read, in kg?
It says 4 kg
